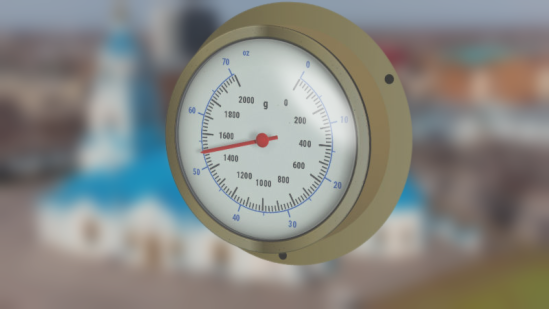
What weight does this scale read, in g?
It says 1500 g
